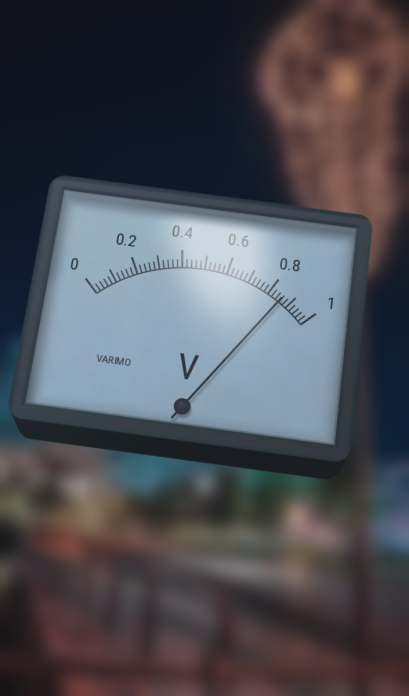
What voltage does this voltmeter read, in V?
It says 0.86 V
